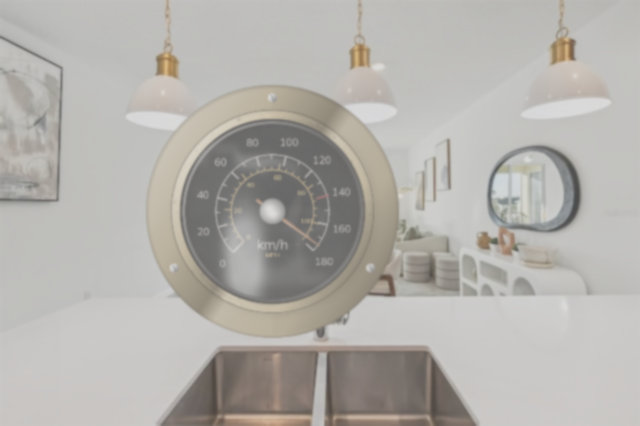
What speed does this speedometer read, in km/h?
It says 175 km/h
